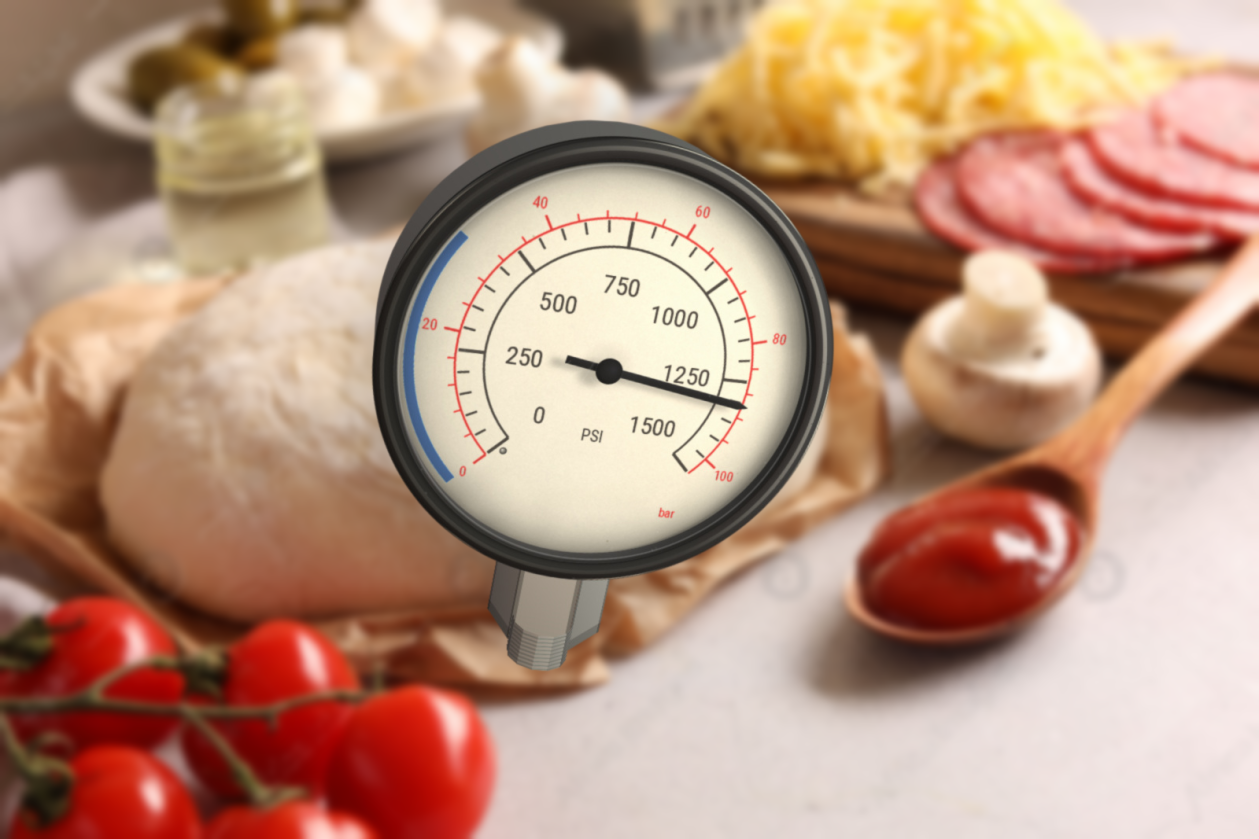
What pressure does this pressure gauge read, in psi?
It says 1300 psi
